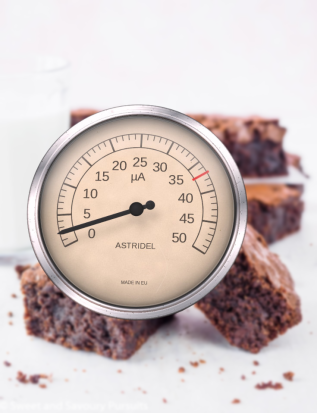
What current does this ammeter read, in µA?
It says 2 µA
